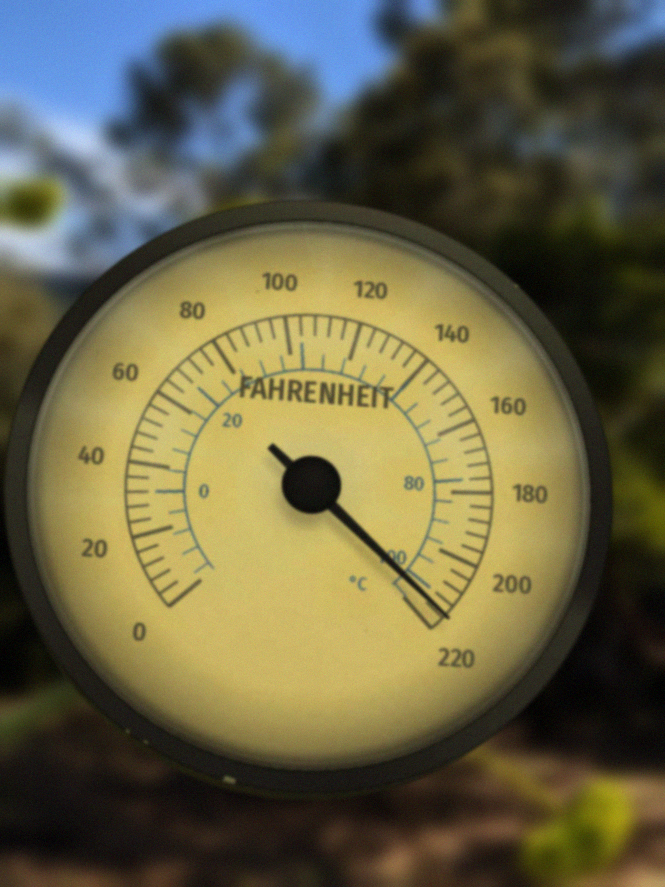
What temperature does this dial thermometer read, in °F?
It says 216 °F
